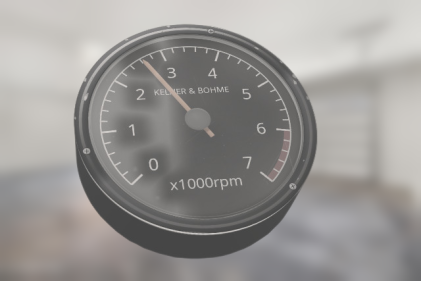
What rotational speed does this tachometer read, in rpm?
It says 2600 rpm
